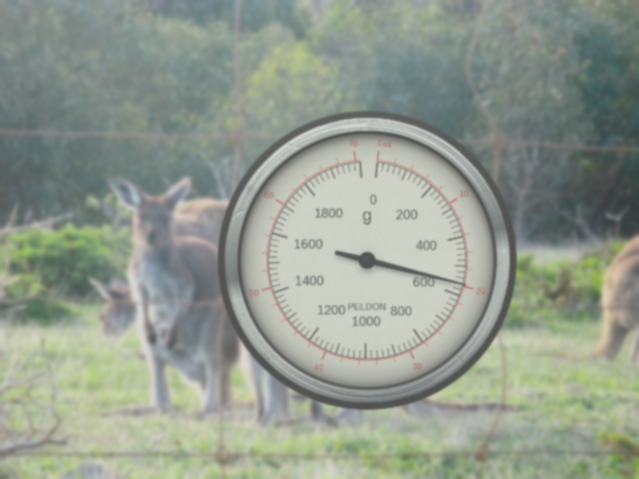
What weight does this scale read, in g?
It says 560 g
